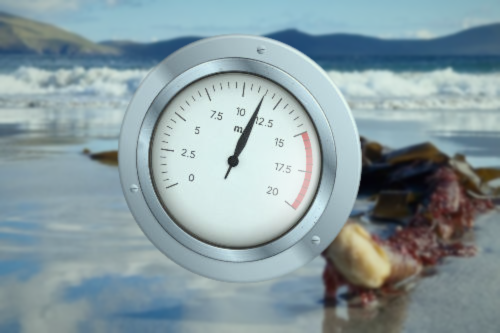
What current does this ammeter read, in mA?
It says 11.5 mA
